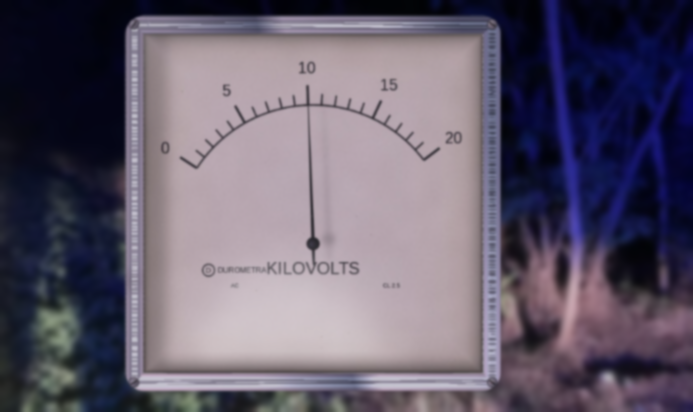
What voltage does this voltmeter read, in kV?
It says 10 kV
